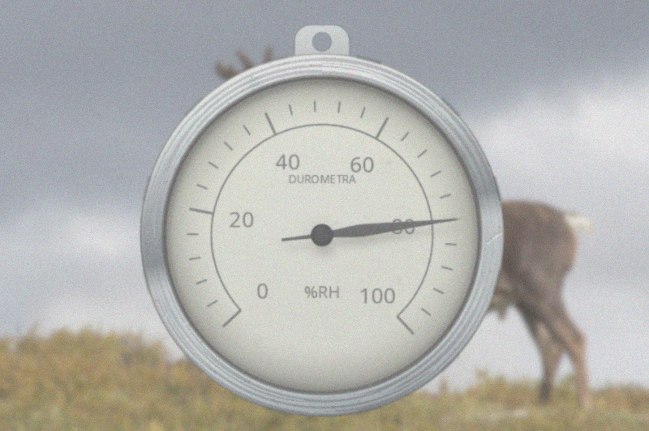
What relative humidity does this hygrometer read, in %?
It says 80 %
